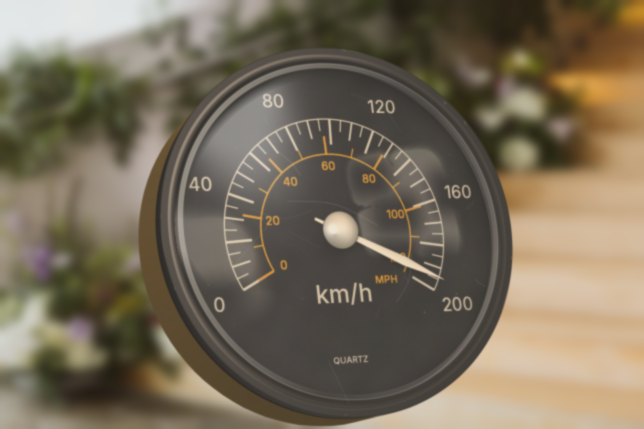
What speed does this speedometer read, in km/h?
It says 195 km/h
